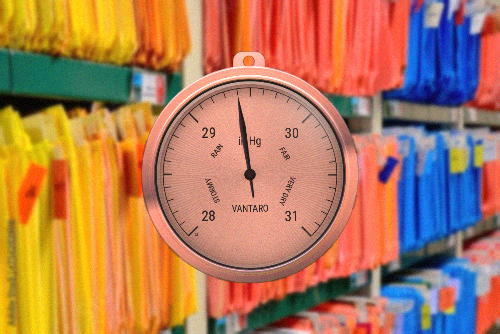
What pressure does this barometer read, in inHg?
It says 29.4 inHg
